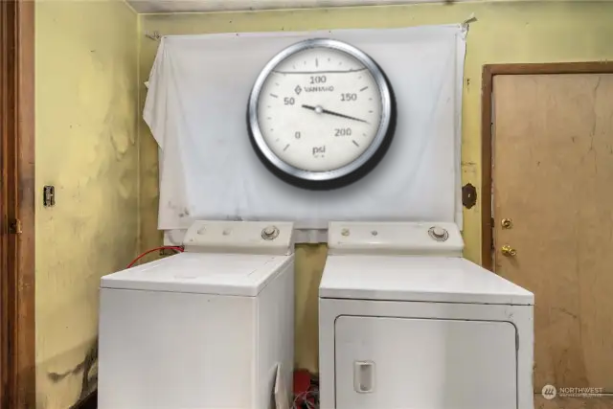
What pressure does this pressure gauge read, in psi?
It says 180 psi
